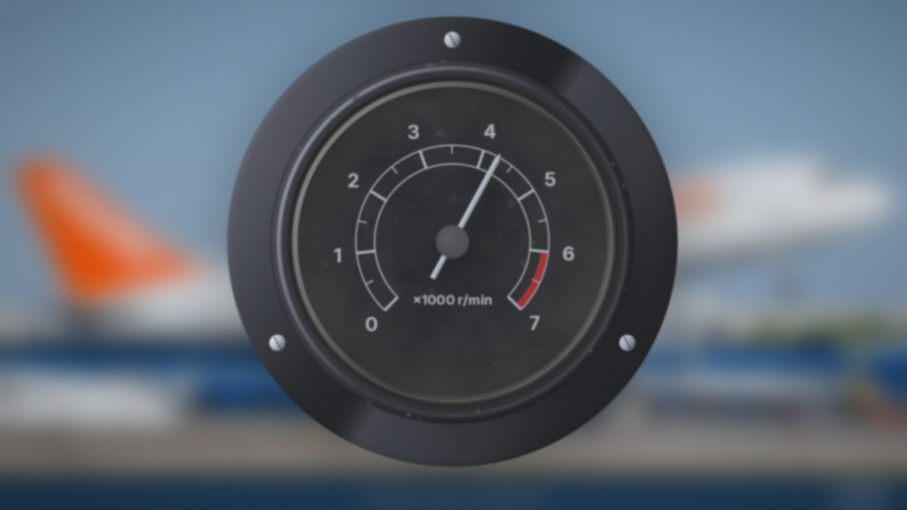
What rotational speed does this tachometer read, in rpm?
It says 4250 rpm
